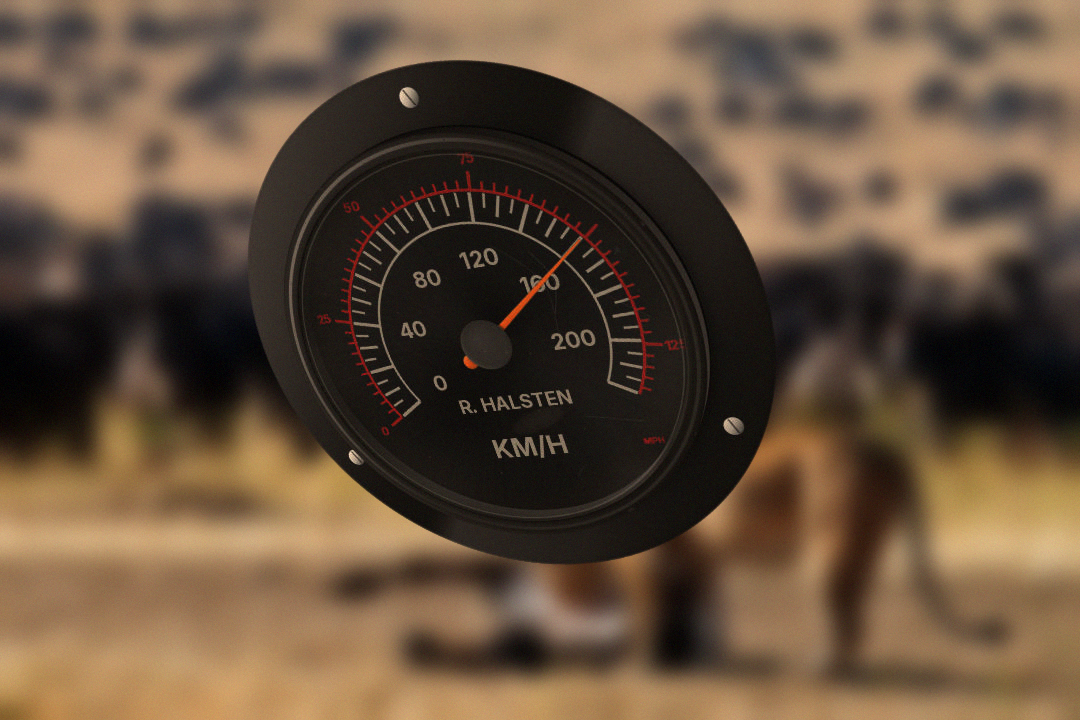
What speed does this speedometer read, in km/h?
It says 160 km/h
